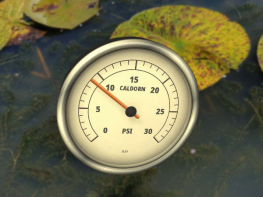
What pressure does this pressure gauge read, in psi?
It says 9 psi
